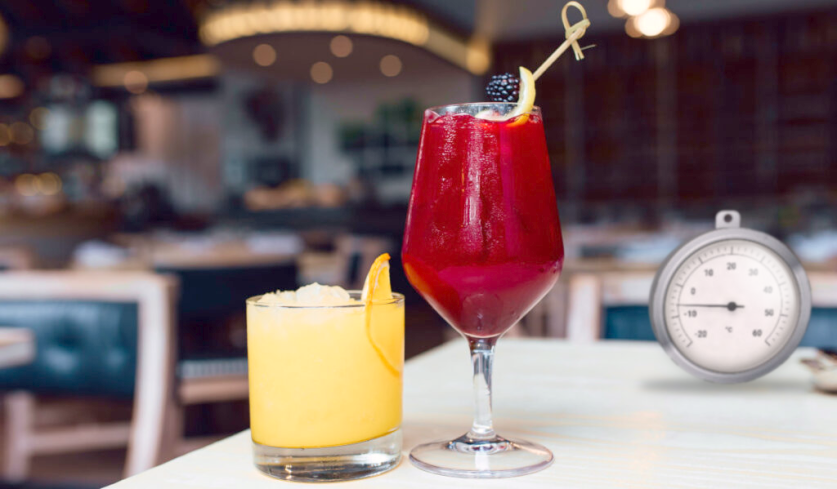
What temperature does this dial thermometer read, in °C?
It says -6 °C
